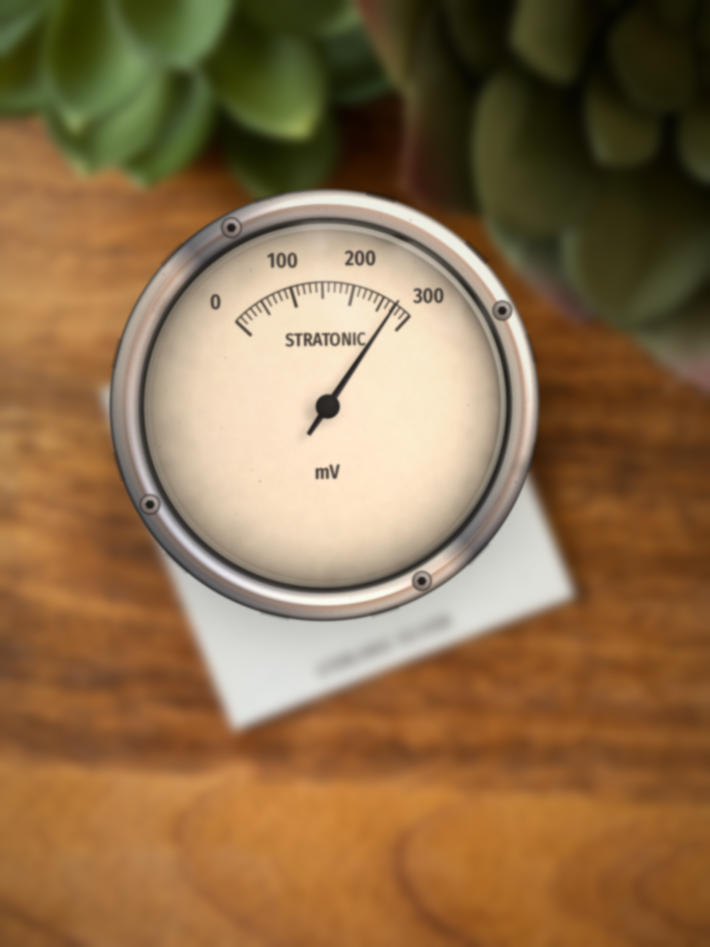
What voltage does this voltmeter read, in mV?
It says 270 mV
